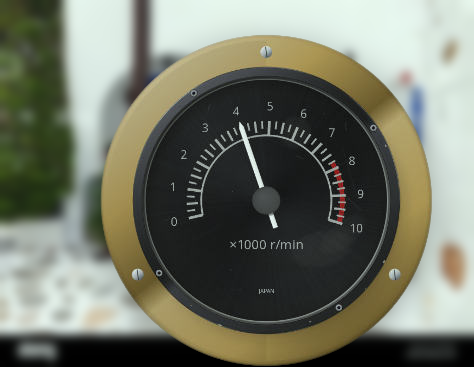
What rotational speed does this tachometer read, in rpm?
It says 4000 rpm
